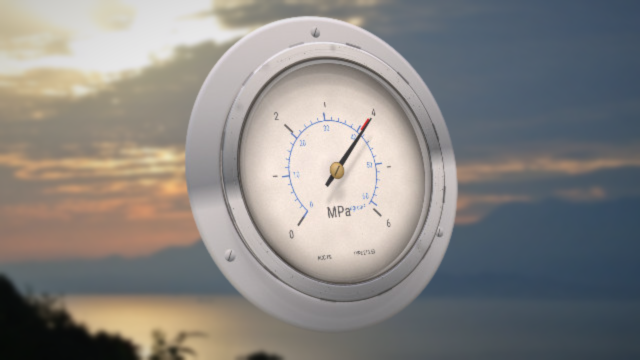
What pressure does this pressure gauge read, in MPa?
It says 4 MPa
